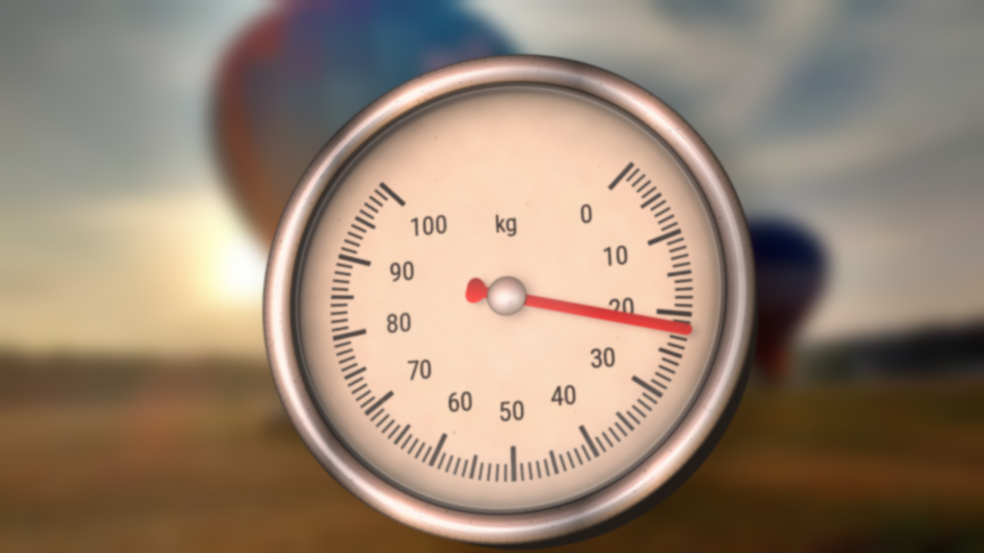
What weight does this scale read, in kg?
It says 22 kg
